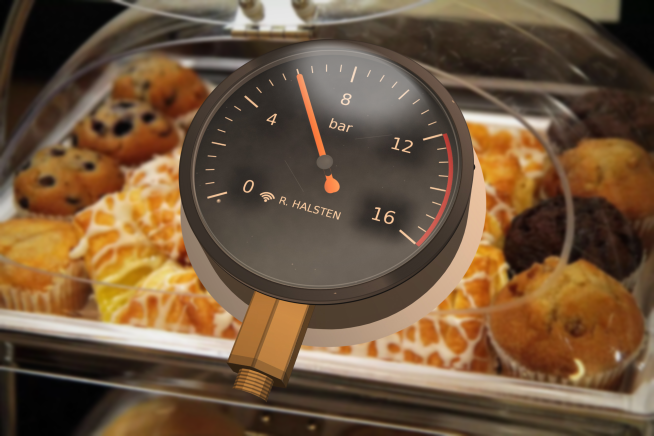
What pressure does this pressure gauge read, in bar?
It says 6 bar
